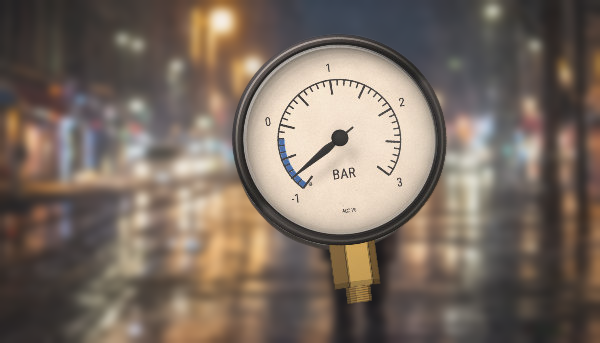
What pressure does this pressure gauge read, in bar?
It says -0.8 bar
